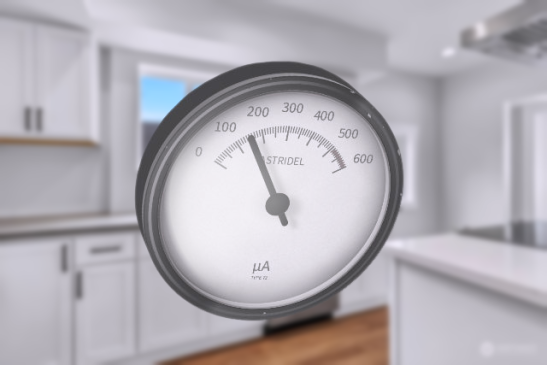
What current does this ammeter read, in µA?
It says 150 µA
